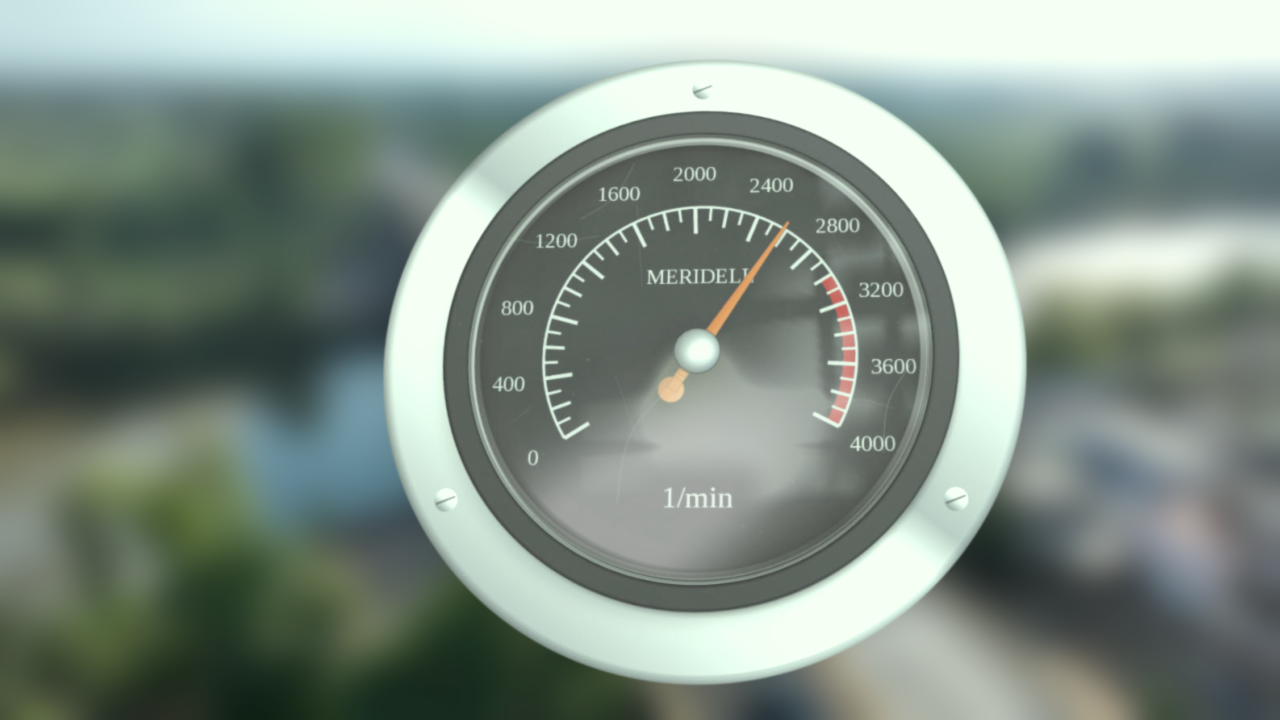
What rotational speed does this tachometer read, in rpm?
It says 2600 rpm
